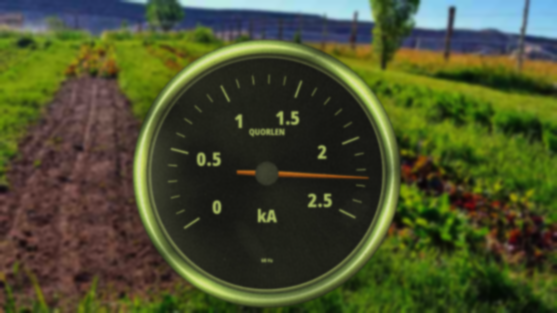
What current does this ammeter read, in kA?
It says 2.25 kA
